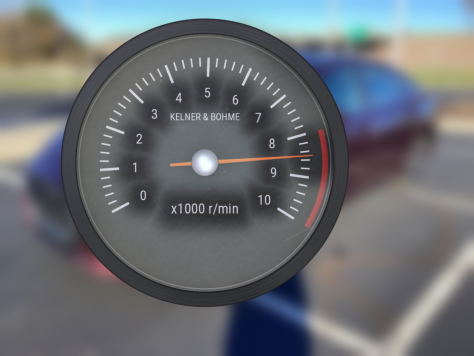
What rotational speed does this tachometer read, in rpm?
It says 8500 rpm
